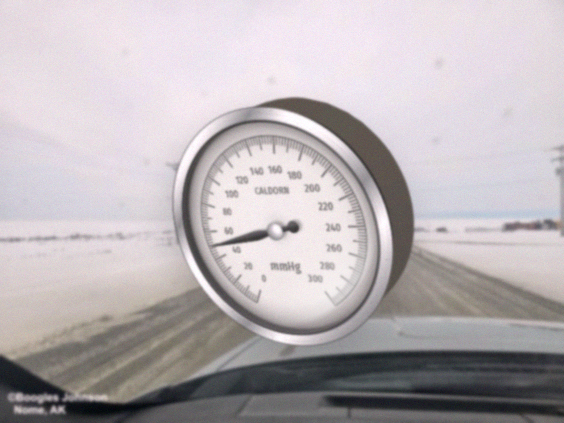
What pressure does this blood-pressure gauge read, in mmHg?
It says 50 mmHg
